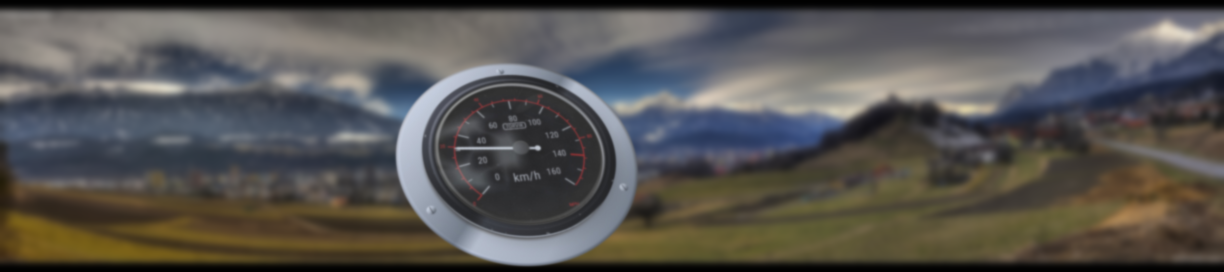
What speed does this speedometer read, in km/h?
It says 30 km/h
